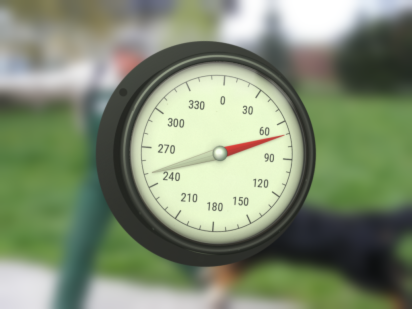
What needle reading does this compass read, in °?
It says 70 °
